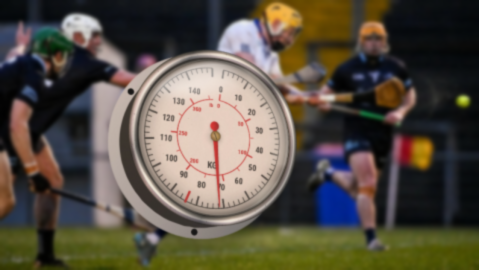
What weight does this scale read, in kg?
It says 72 kg
